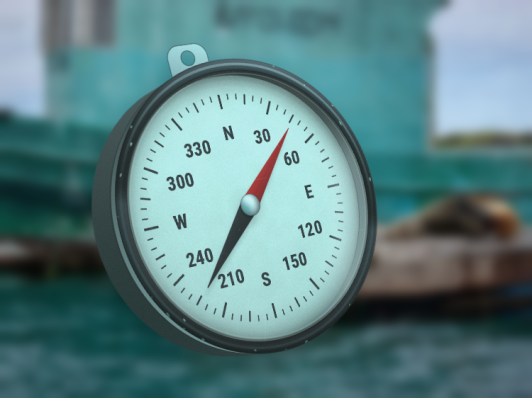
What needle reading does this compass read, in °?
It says 45 °
